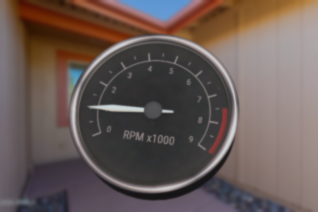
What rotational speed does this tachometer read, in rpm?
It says 1000 rpm
